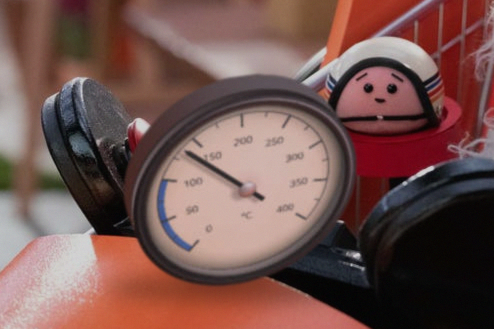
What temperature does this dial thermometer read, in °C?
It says 137.5 °C
